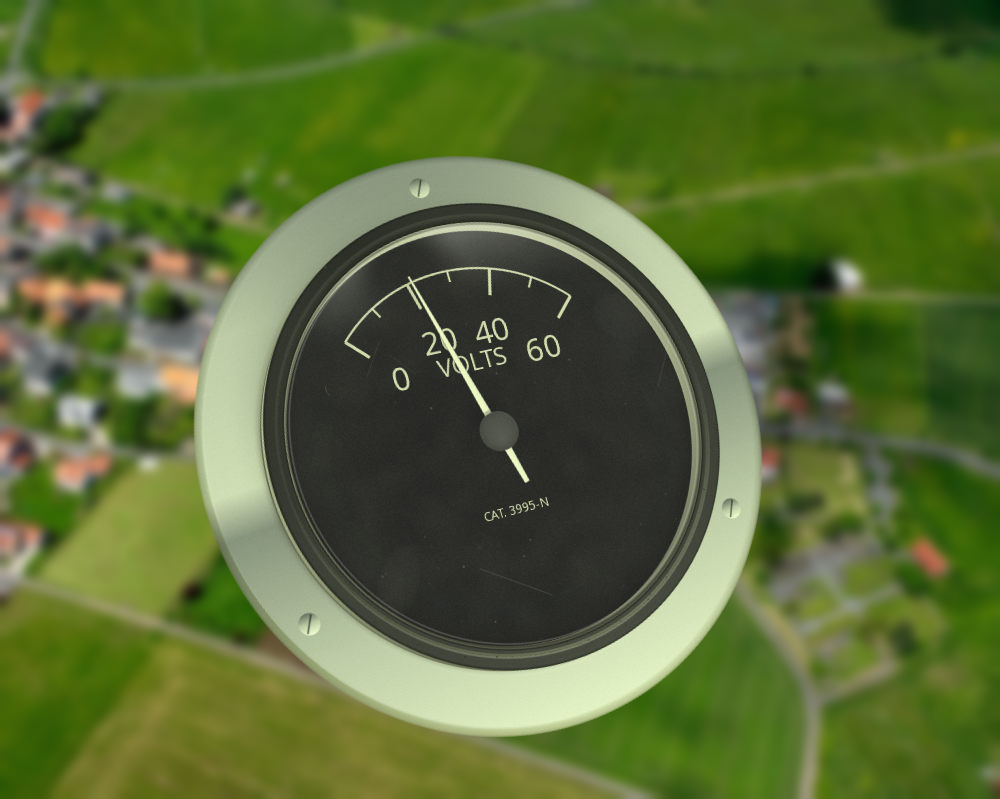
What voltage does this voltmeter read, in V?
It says 20 V
